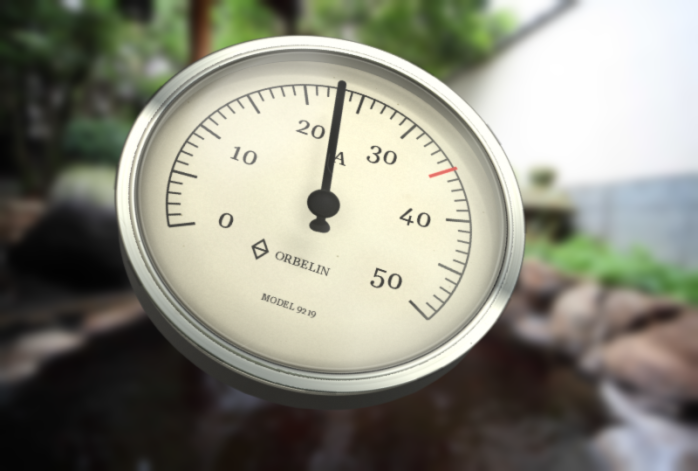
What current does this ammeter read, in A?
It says 23 A
